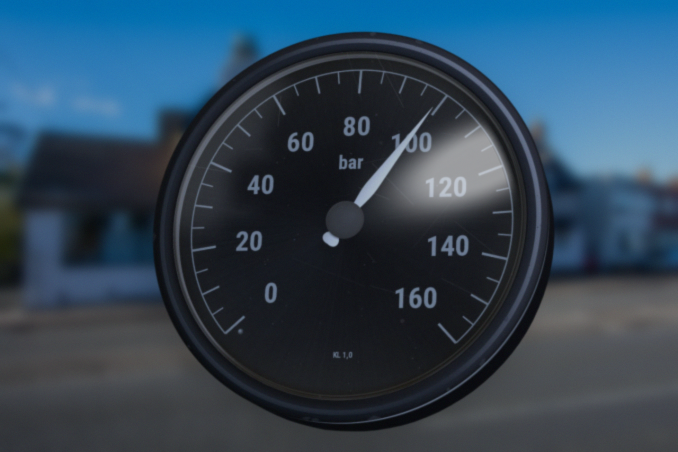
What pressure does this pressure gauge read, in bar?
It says 100 bar
